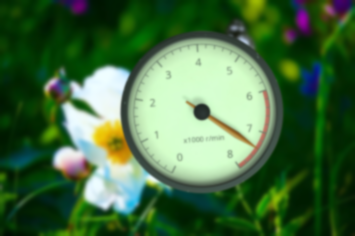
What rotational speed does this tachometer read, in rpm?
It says 7400 rpm
